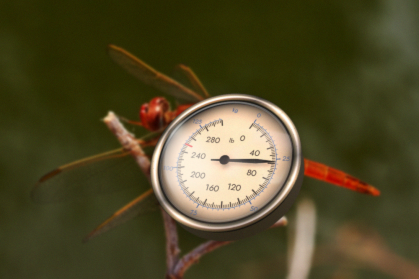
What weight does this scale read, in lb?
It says 60 lb
